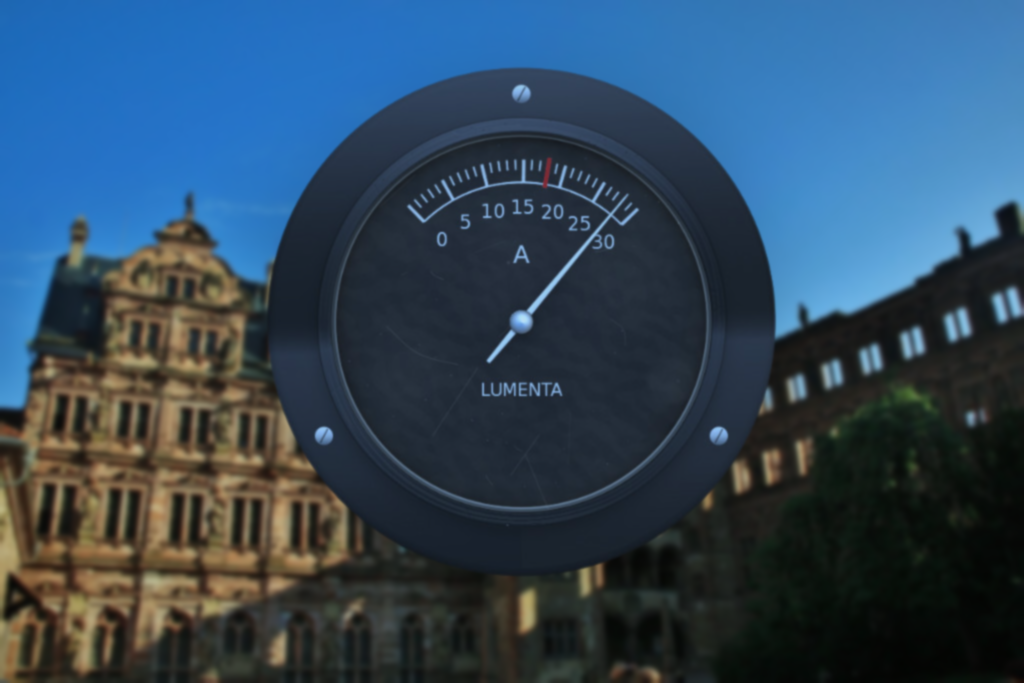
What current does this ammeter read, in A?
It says 28 A
